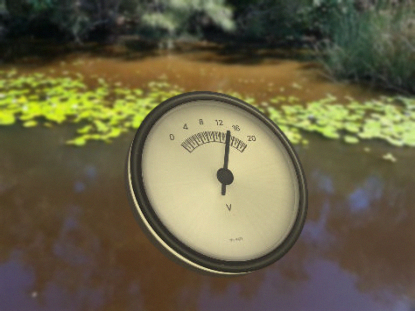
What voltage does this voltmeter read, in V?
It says 14 V
